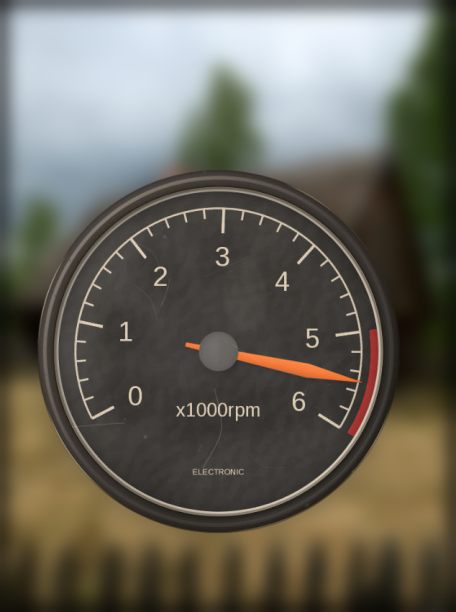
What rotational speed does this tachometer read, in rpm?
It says 5500 rpm
